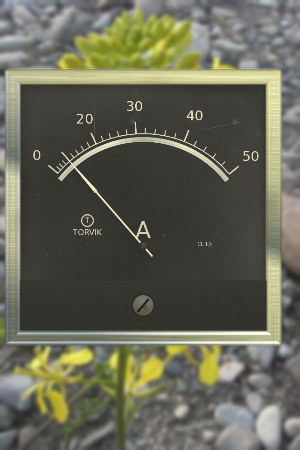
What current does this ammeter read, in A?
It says 10 A
